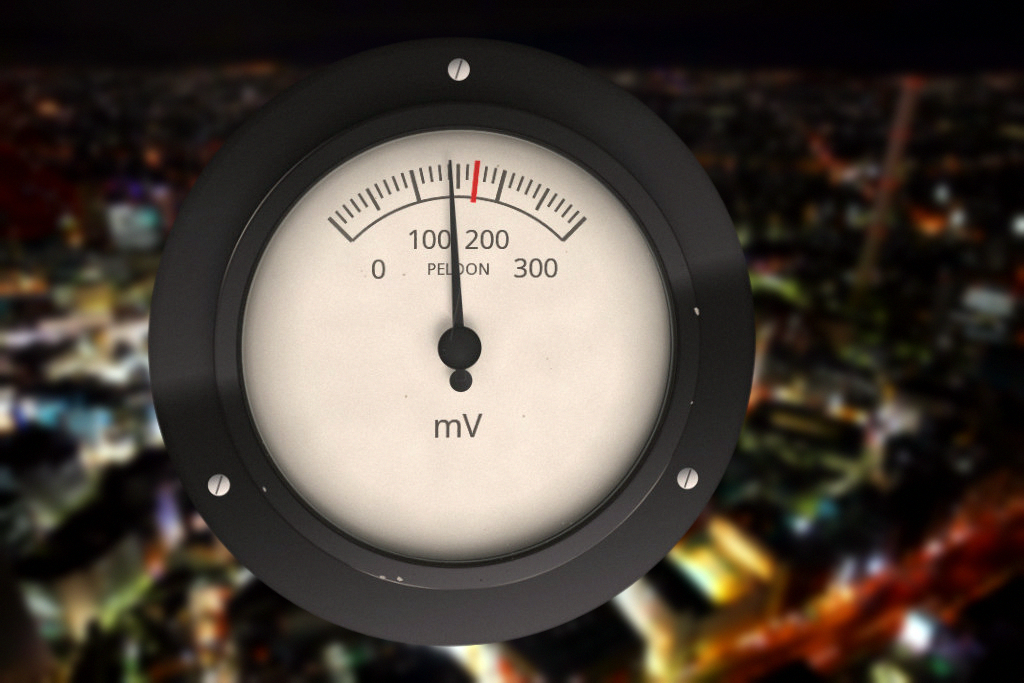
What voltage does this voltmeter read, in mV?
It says 140 mV
